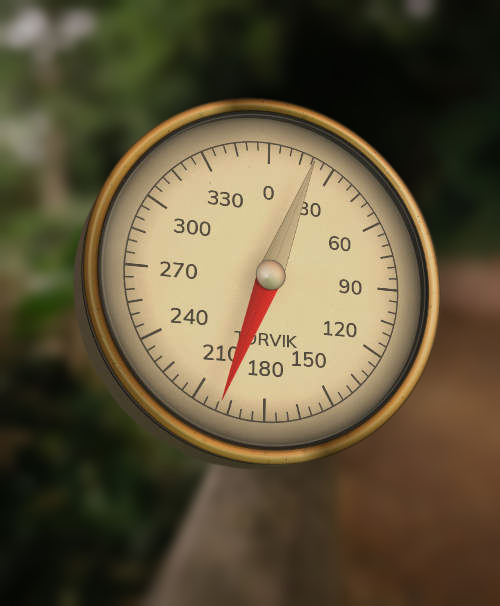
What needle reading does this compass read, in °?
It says 200 °
